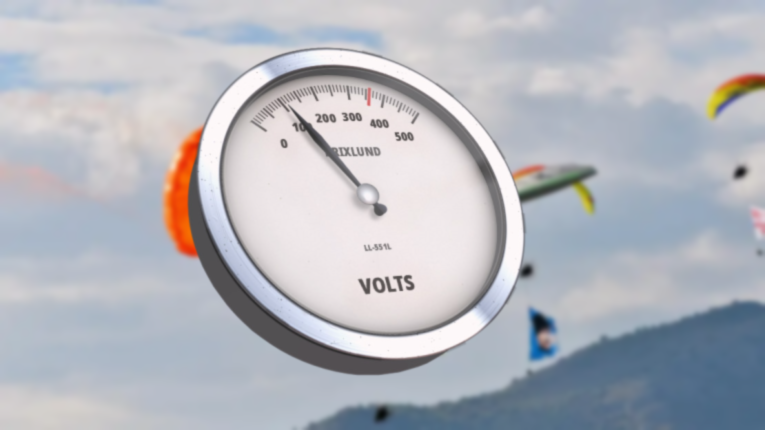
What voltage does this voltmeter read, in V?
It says 100 V
